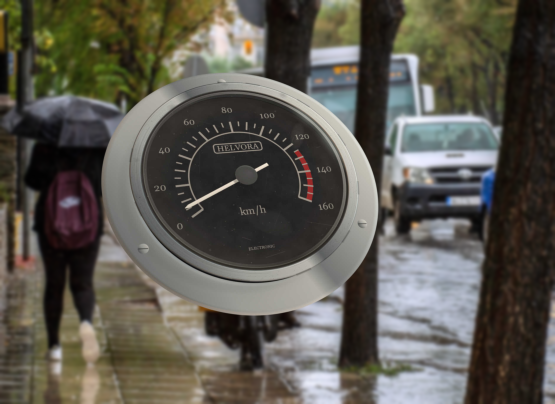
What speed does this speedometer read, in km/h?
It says 5 km/h
